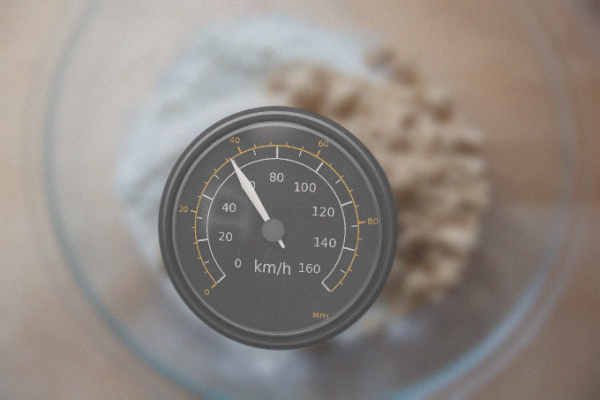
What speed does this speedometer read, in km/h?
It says 60 km/h
